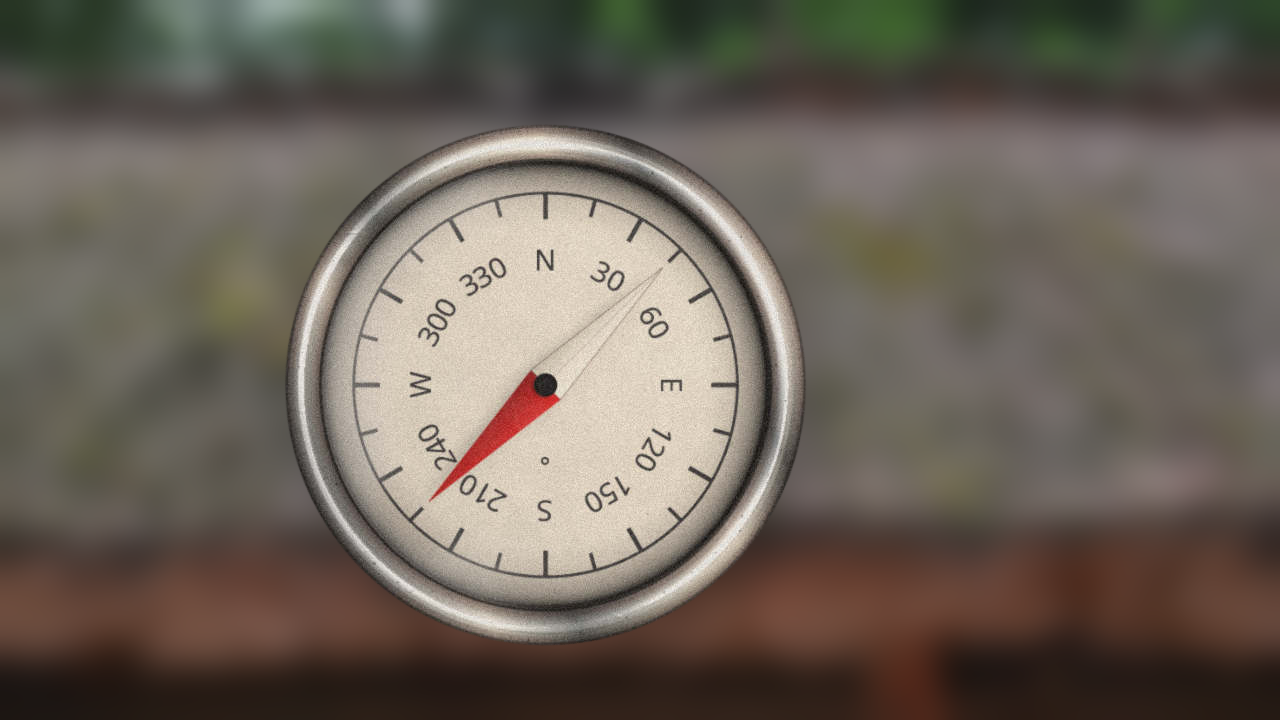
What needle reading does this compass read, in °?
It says 225 °
